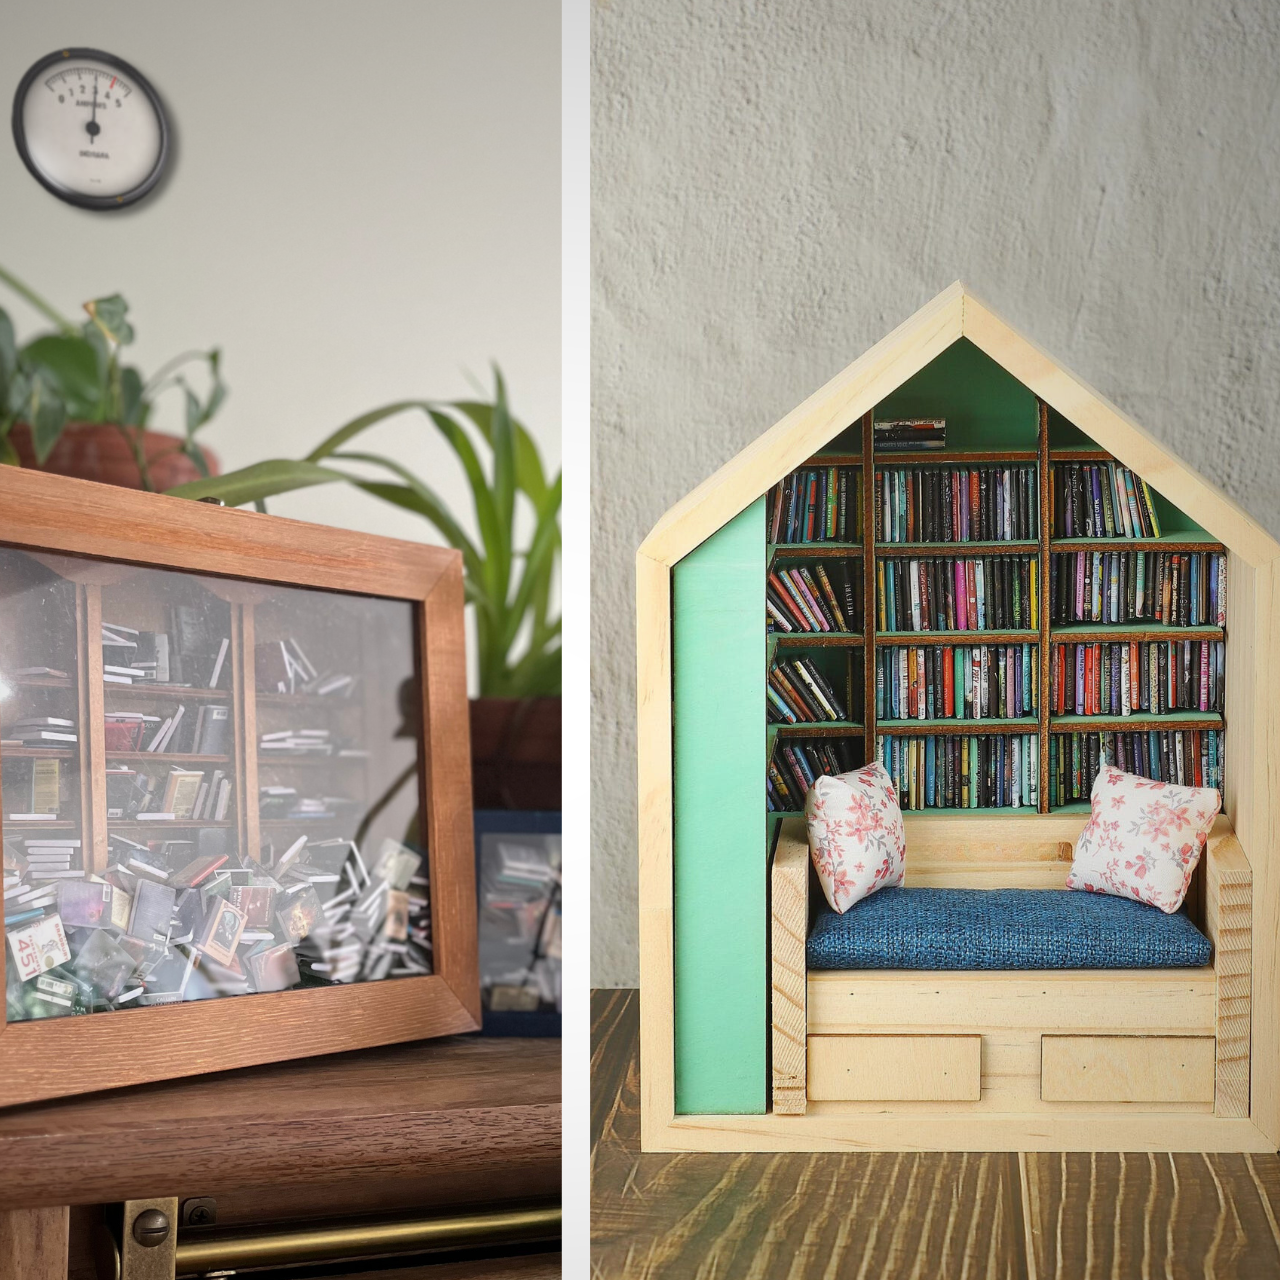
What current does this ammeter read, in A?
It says 3 A
